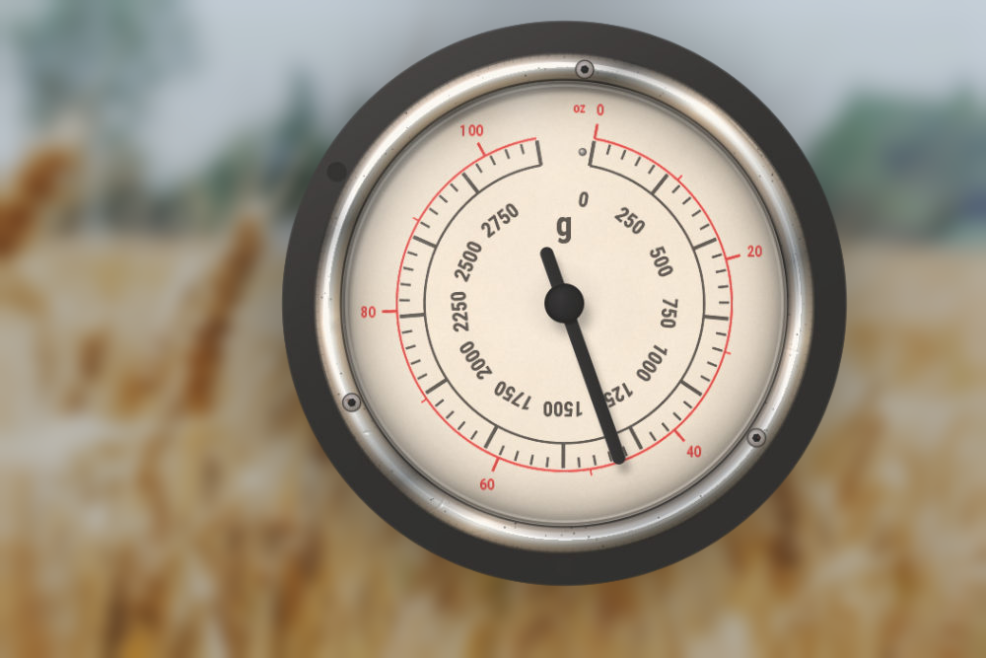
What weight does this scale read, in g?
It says 1325 g
